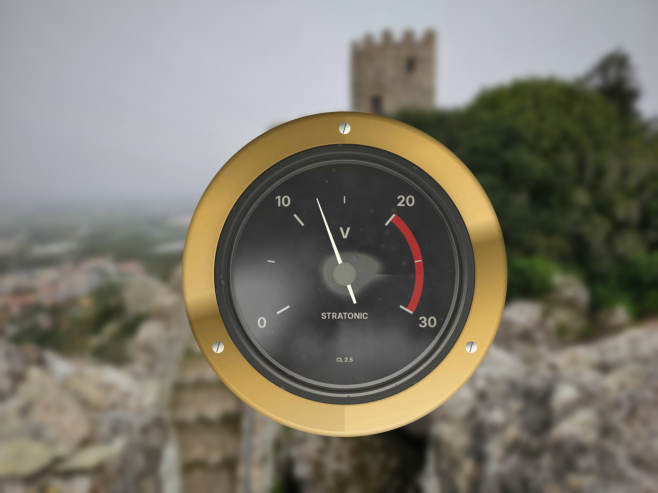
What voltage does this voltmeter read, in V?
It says 12.5 V
